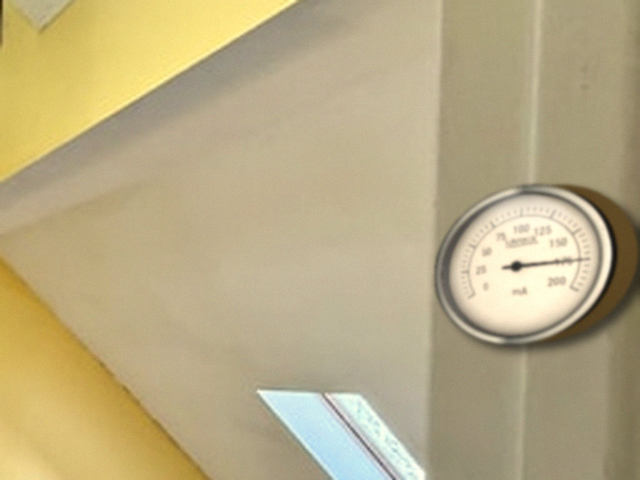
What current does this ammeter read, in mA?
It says 175 mA
